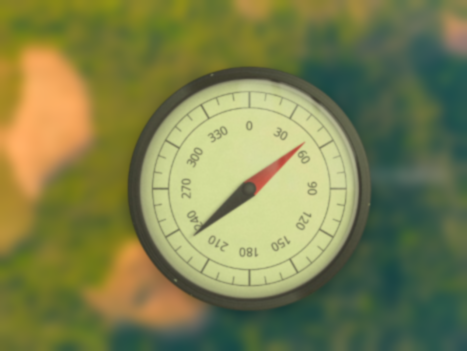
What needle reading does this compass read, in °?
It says 50 °
